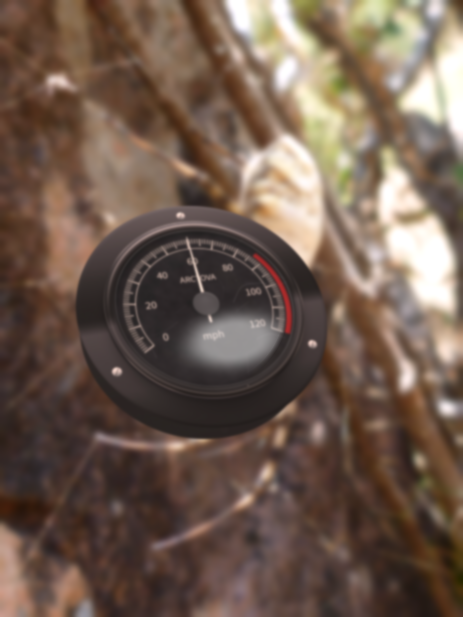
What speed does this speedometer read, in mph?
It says 60 mph
